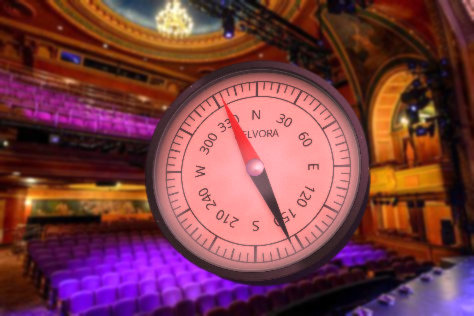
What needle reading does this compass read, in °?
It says 335 °
